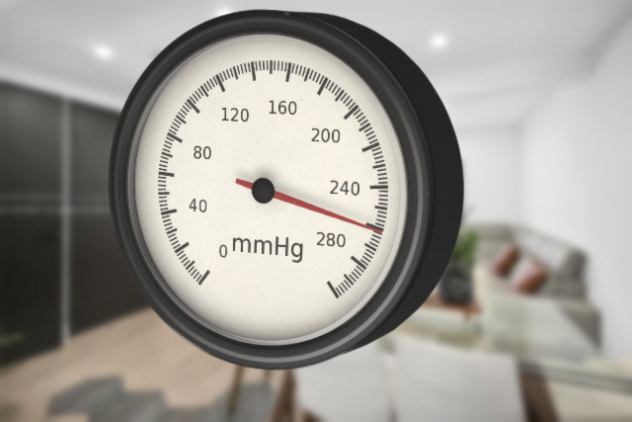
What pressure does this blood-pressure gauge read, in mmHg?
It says 260 mmHg
